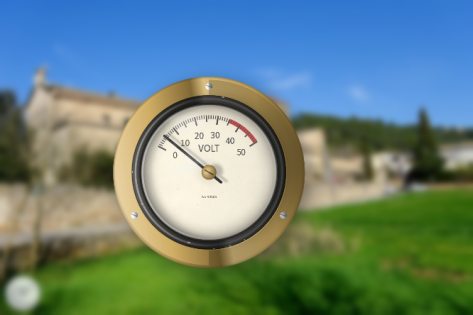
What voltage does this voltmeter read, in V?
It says 5 V
